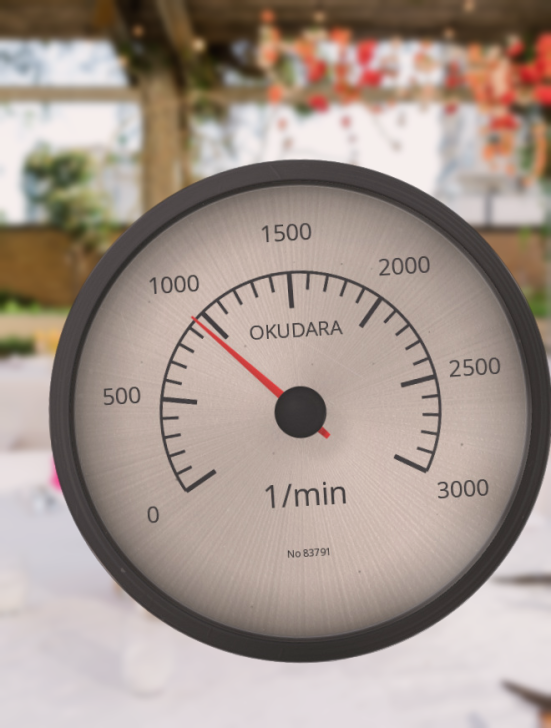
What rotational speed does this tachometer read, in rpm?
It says 950 rpm
